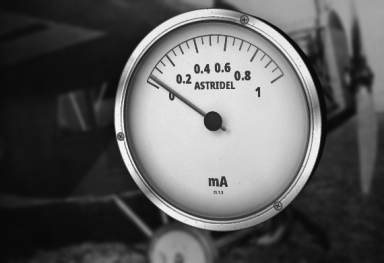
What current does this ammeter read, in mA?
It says 0.05 mA
